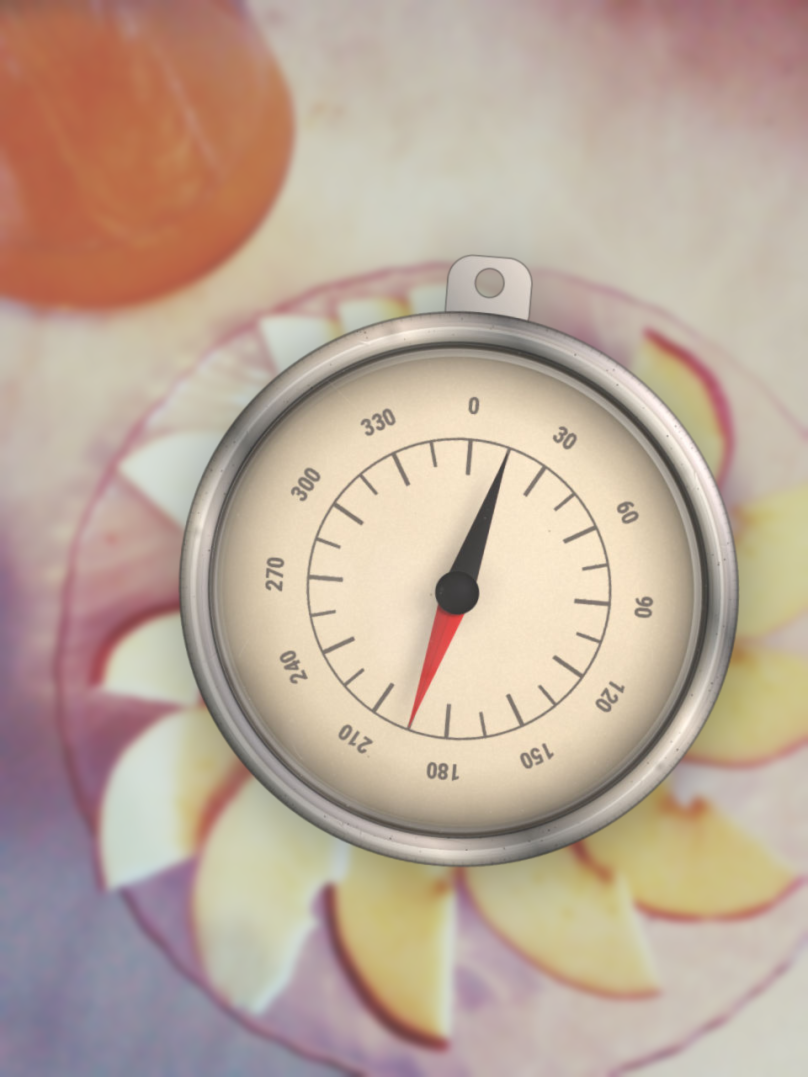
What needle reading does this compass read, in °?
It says 195 °
